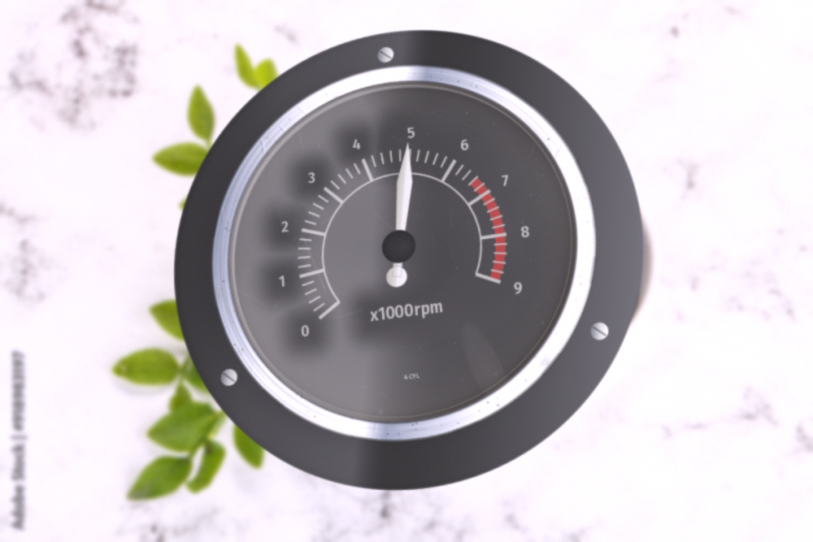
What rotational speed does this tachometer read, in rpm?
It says 5000 rpm
